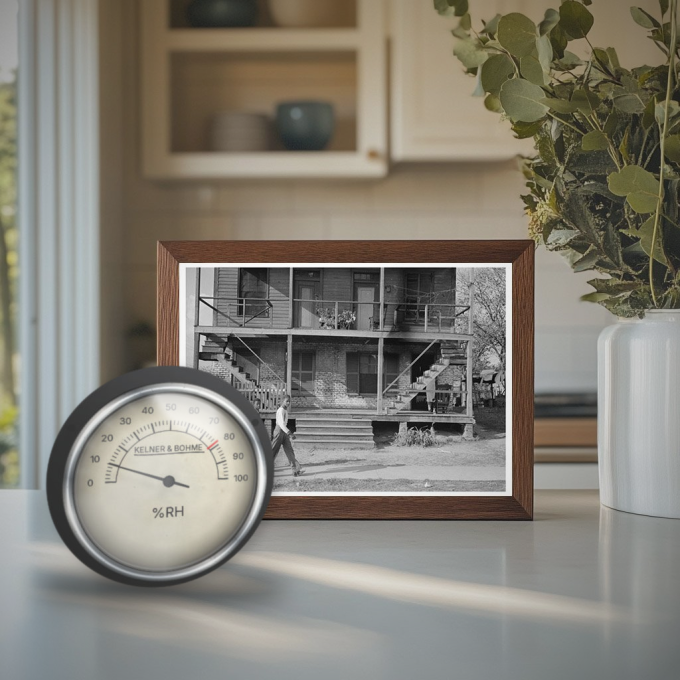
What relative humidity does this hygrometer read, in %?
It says 10 %
